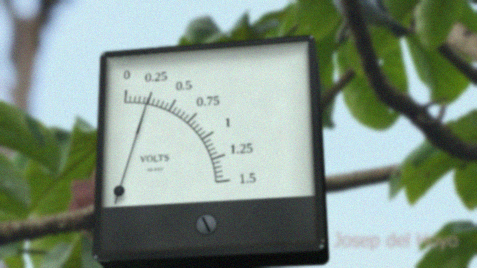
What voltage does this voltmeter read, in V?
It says 0.25 V
